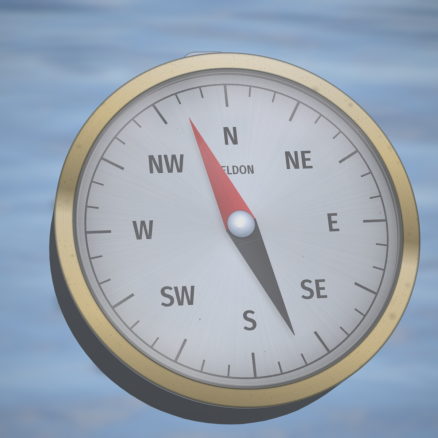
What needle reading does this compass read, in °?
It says 340 °
